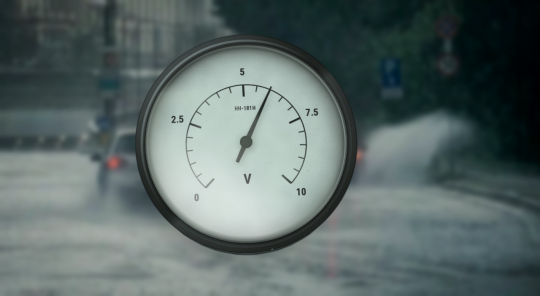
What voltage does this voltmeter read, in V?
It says 6 V
